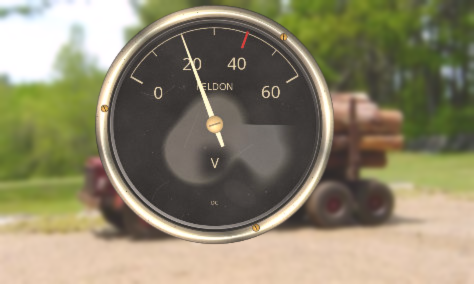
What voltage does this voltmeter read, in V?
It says 20 V
